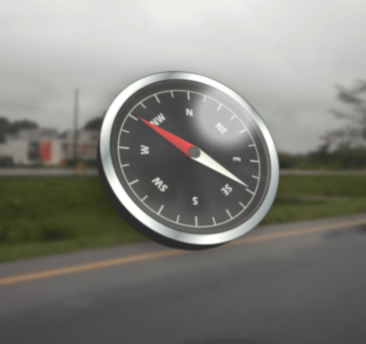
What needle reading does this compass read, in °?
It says 300 °
